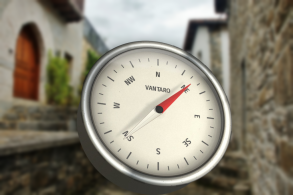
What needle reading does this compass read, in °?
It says 45 °
